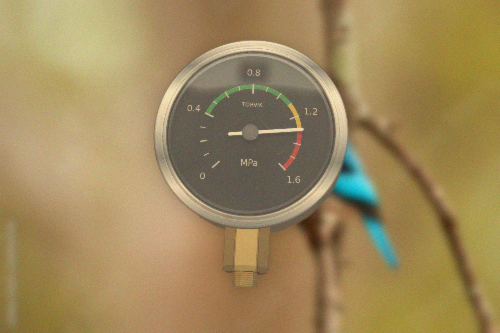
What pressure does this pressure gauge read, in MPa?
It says 1.3 MPa
